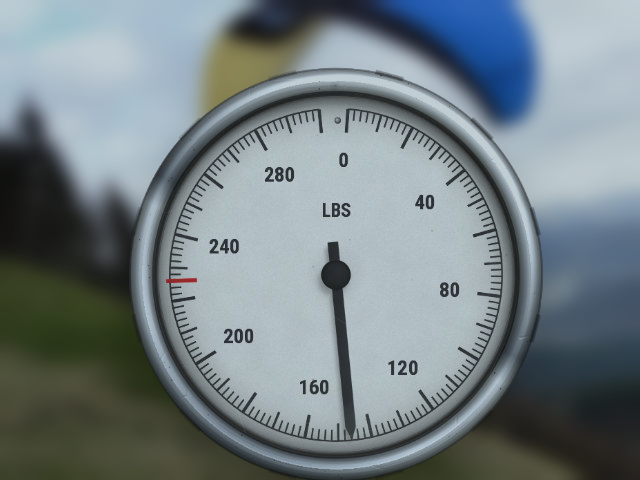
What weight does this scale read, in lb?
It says 146 lb
